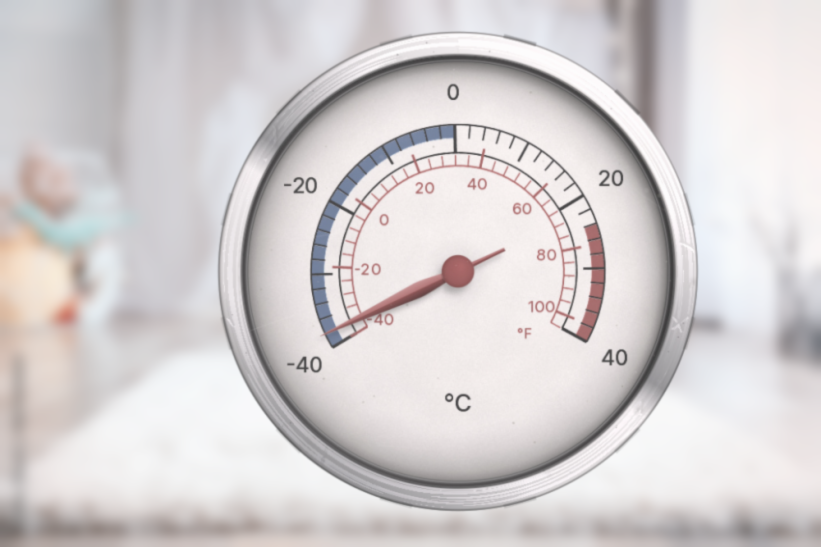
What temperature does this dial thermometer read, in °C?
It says -38 °C
